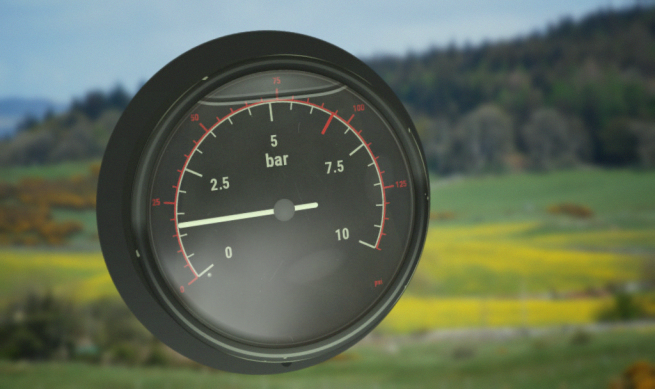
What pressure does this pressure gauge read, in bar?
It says 1.25 bar
